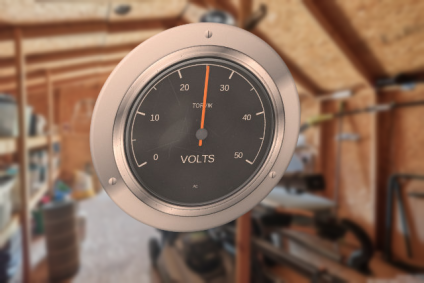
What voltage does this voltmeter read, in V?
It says 25 V
